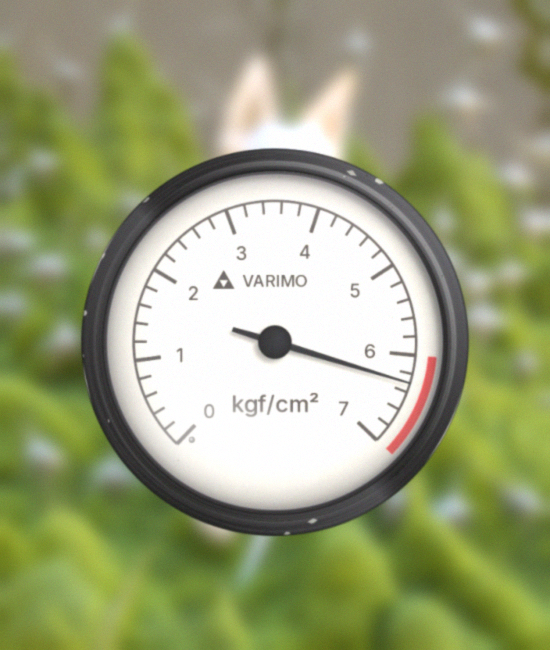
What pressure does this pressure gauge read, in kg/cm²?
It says 6.3 kg/cm²
